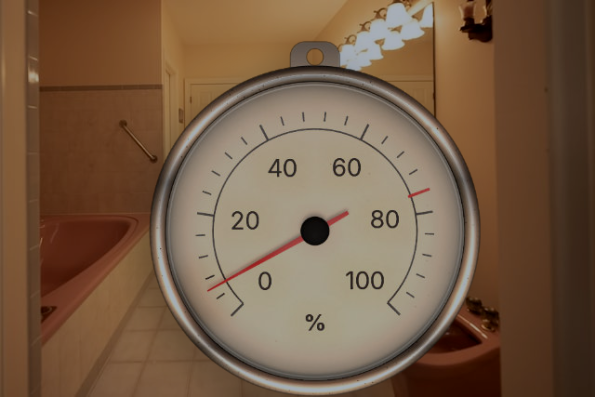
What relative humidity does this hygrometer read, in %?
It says 6 %
